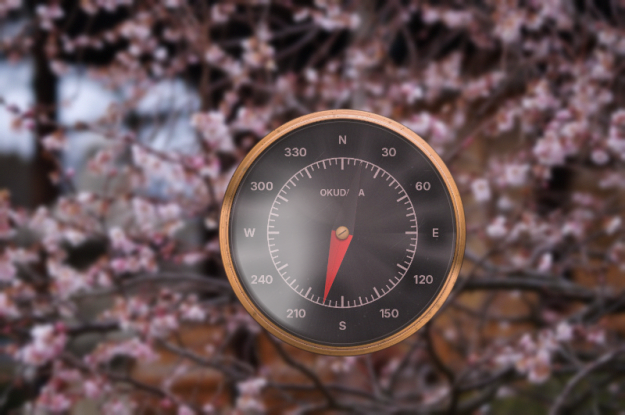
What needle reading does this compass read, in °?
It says 195 °
